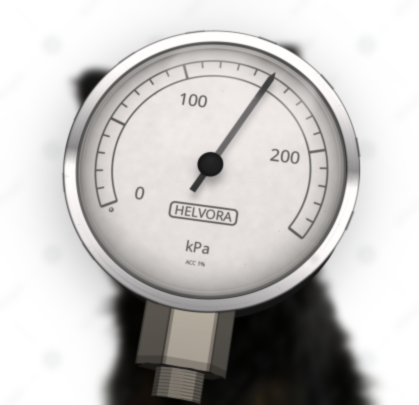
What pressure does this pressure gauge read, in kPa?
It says 150 kPa
